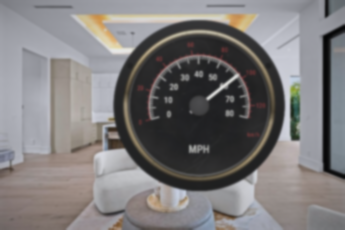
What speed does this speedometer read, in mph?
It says 60 mph
